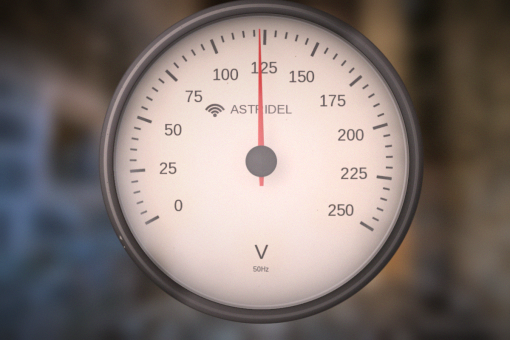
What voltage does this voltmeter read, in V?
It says 122.5 V
